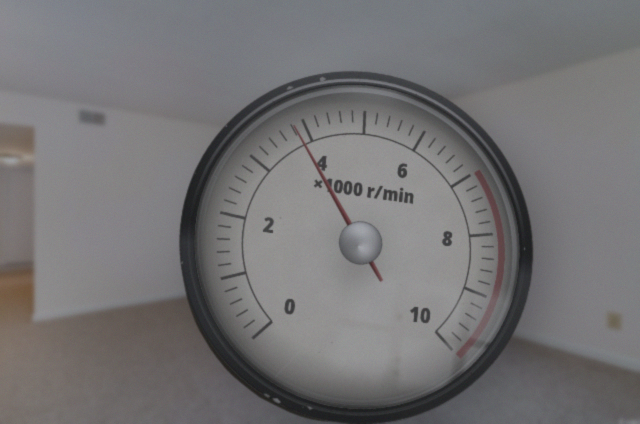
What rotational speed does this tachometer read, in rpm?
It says 3800 rpm
